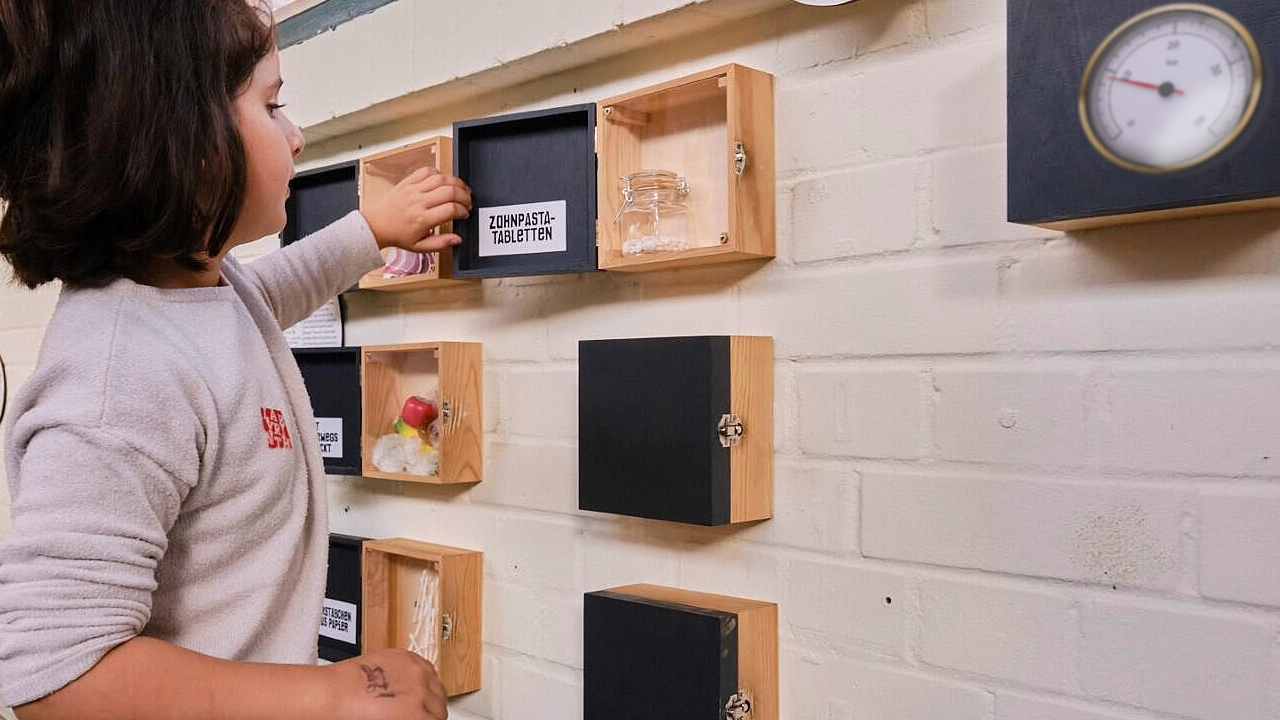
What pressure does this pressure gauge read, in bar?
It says 9 bar
